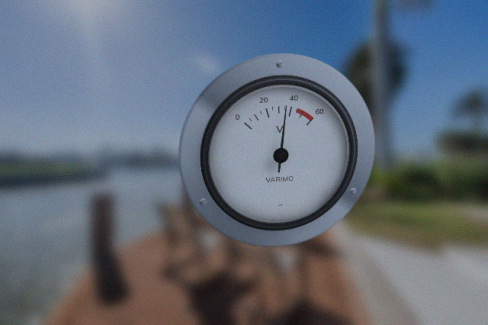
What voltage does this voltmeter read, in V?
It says 35 V
